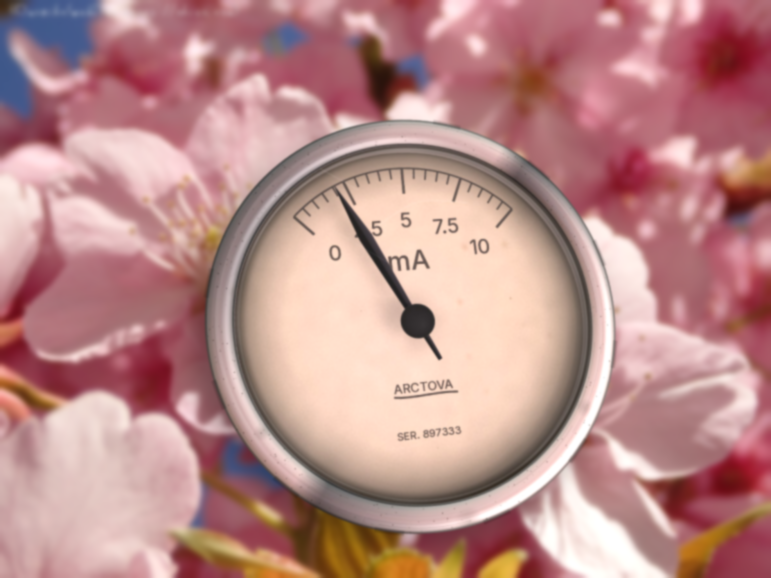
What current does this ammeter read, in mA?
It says 2 mA
